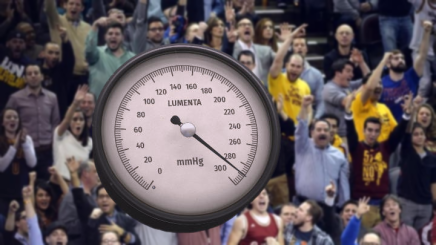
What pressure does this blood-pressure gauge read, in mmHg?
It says 290 mmHg
